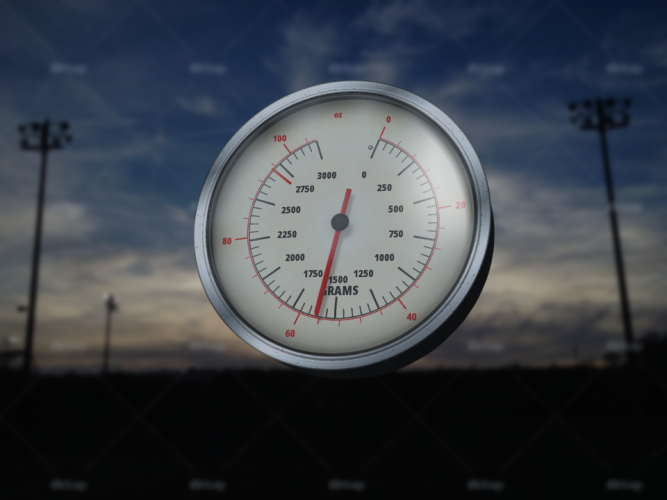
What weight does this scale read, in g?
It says 1600 g
